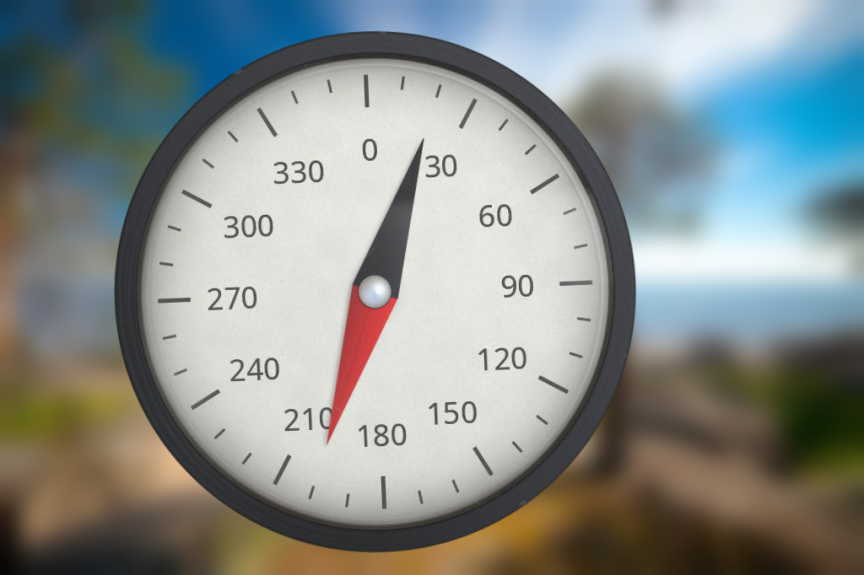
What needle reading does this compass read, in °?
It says 200 °
